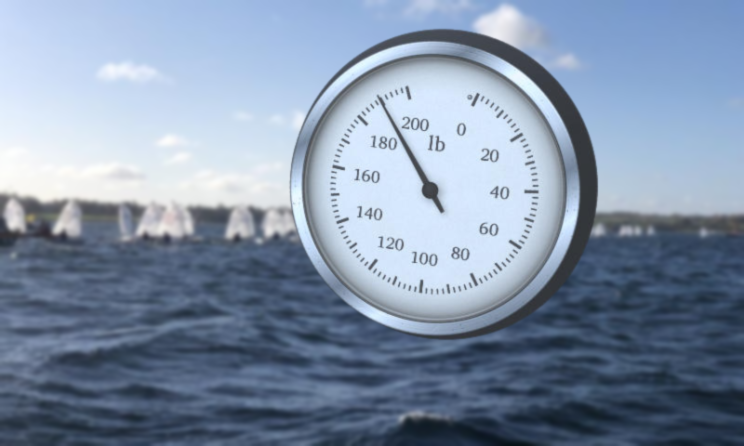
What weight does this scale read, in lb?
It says 190 lb
